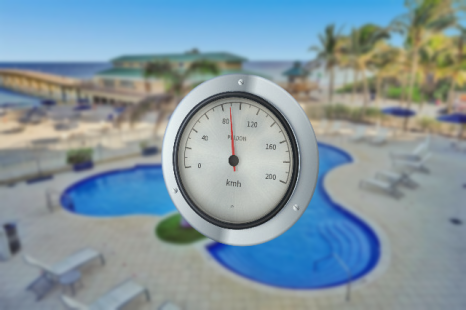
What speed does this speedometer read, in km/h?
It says 90 km/h
